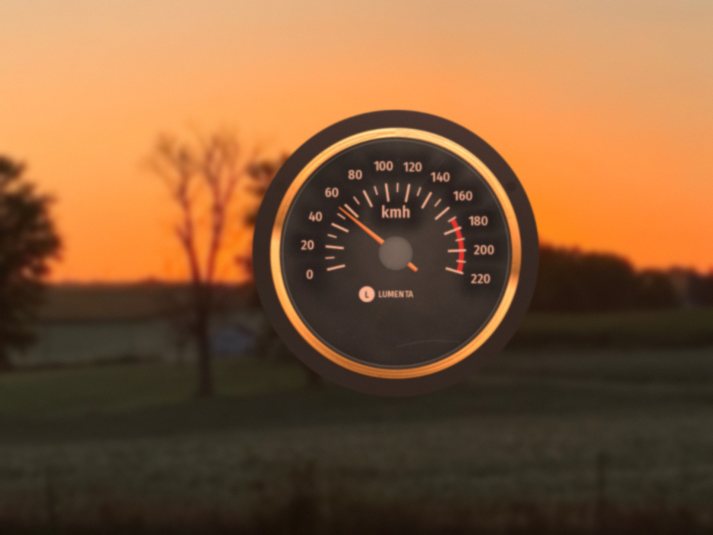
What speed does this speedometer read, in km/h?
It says 55 km/h
